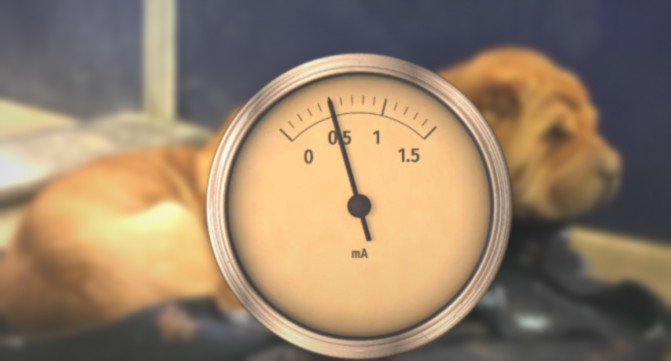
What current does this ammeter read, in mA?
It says 0.5 mA
